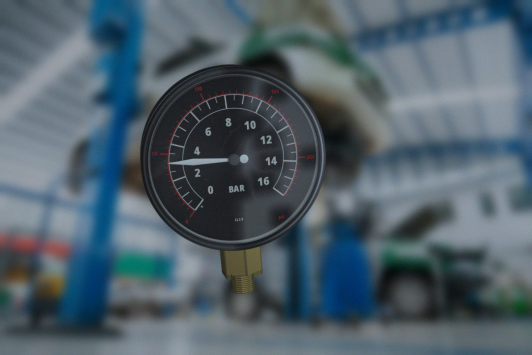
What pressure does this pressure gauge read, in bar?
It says 3 bar
